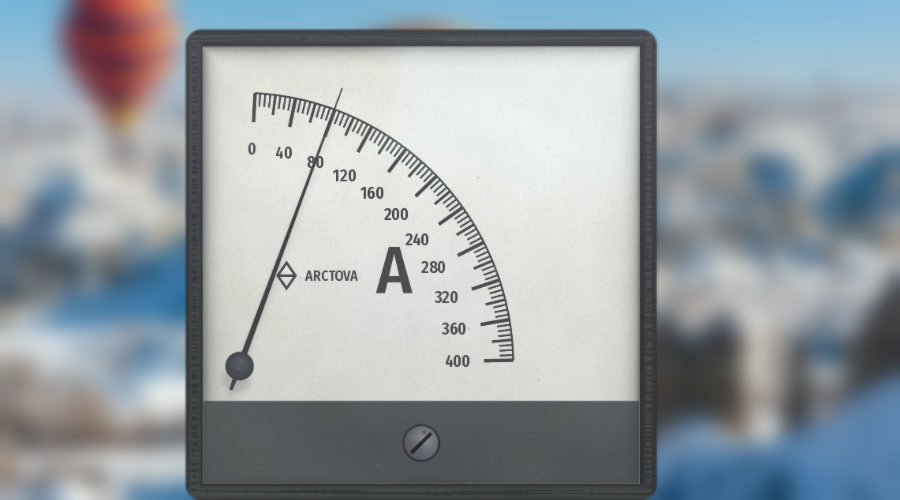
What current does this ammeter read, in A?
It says 80 A
